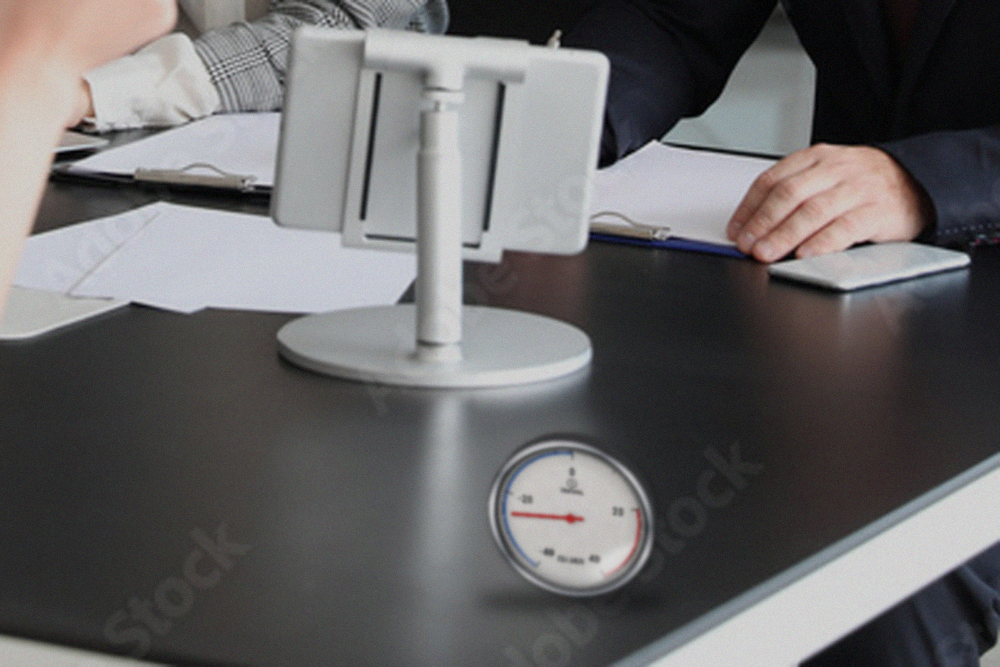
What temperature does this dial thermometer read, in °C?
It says -25 °C
